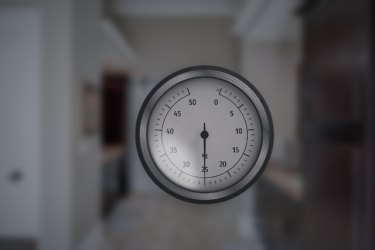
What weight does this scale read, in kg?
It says 25 kg
